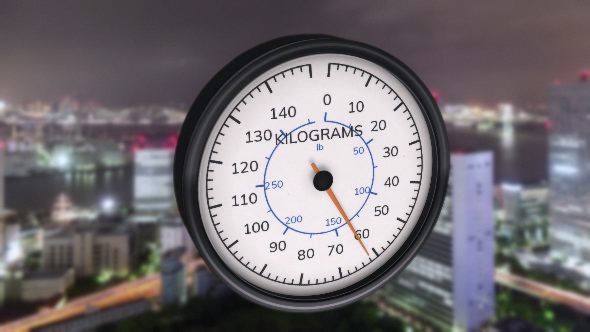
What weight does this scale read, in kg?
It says 62 kg
